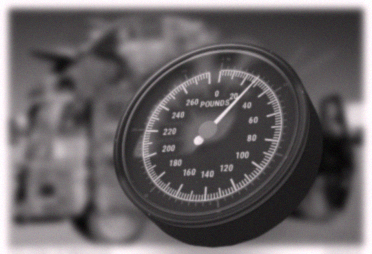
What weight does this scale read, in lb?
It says 30 lb
